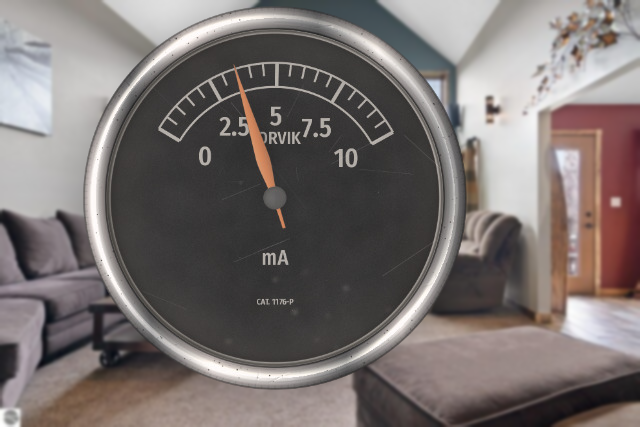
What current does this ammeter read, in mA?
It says 3.5 mA
